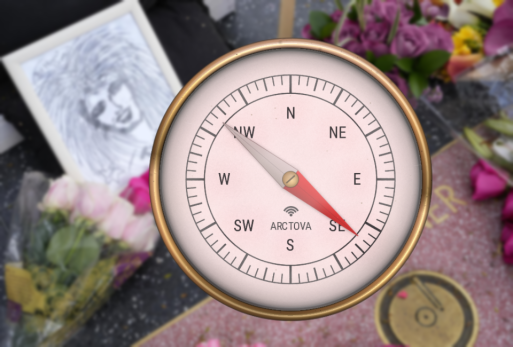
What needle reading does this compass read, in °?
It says 130 °
